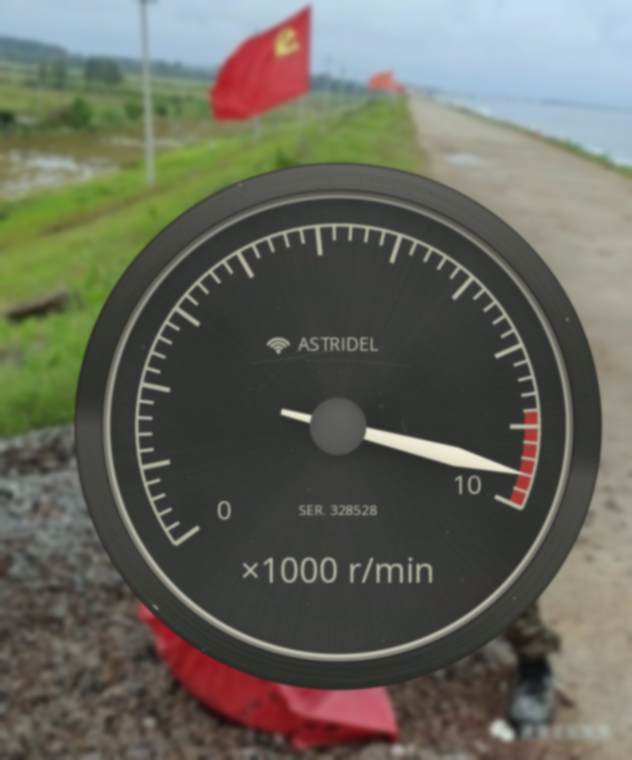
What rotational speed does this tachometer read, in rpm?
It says 9600 rpm
